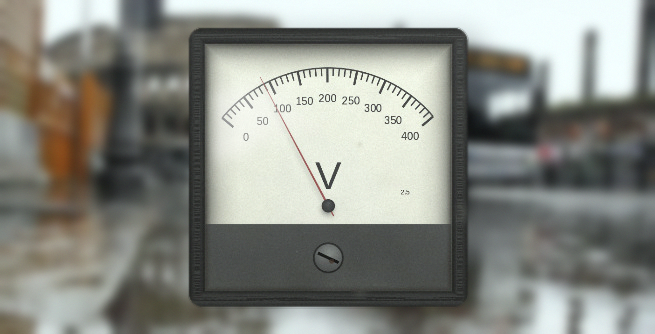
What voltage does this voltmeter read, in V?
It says 90 V
